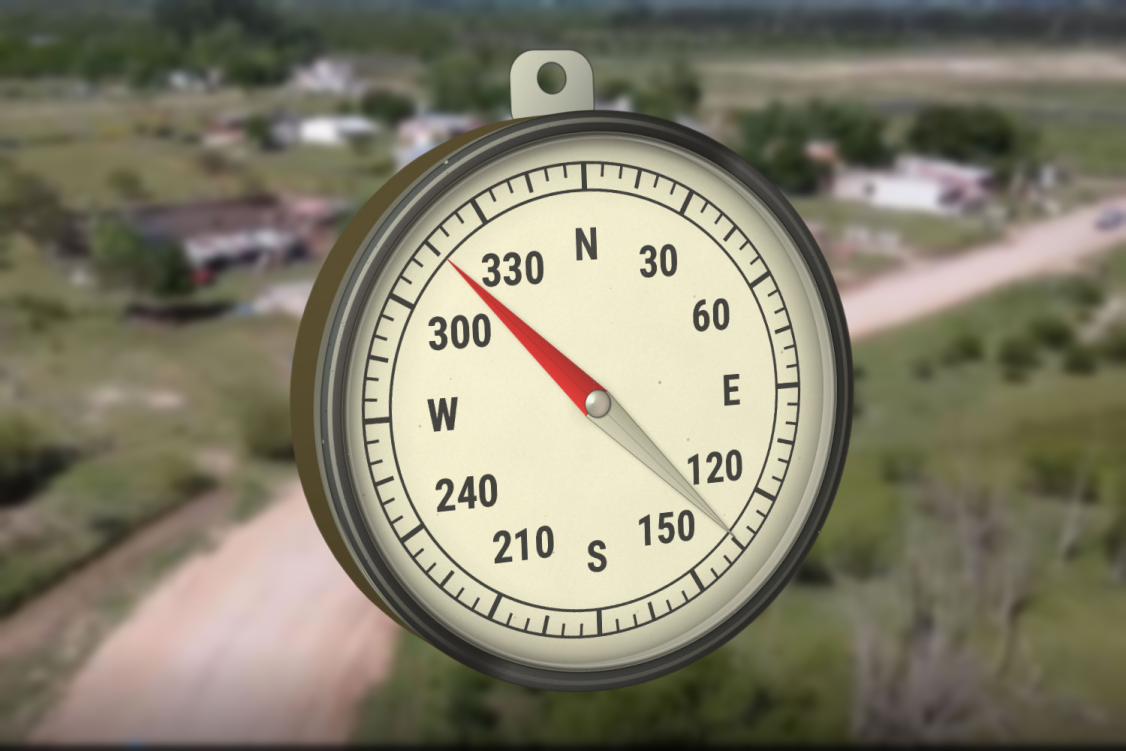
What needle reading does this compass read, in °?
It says 315 °
